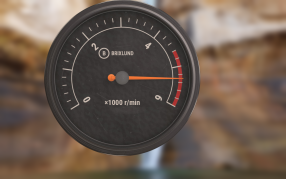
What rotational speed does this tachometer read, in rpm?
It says 5300 rpm
